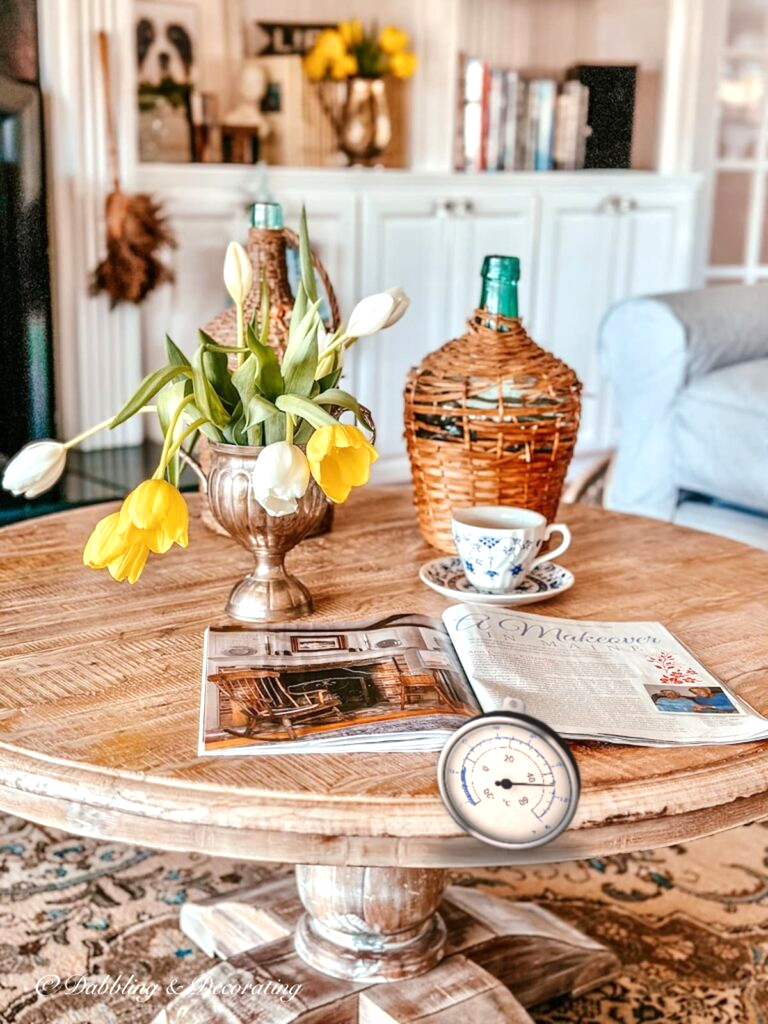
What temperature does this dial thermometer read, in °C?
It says 44 °C
